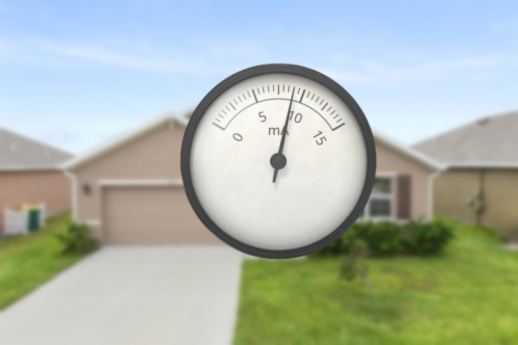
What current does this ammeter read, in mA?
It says 9 mA
